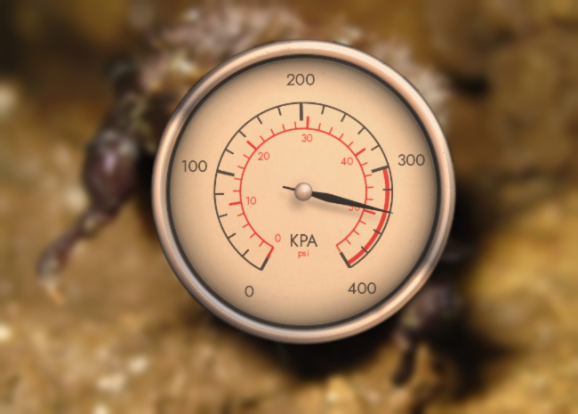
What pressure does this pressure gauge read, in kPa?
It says 340 kPa
